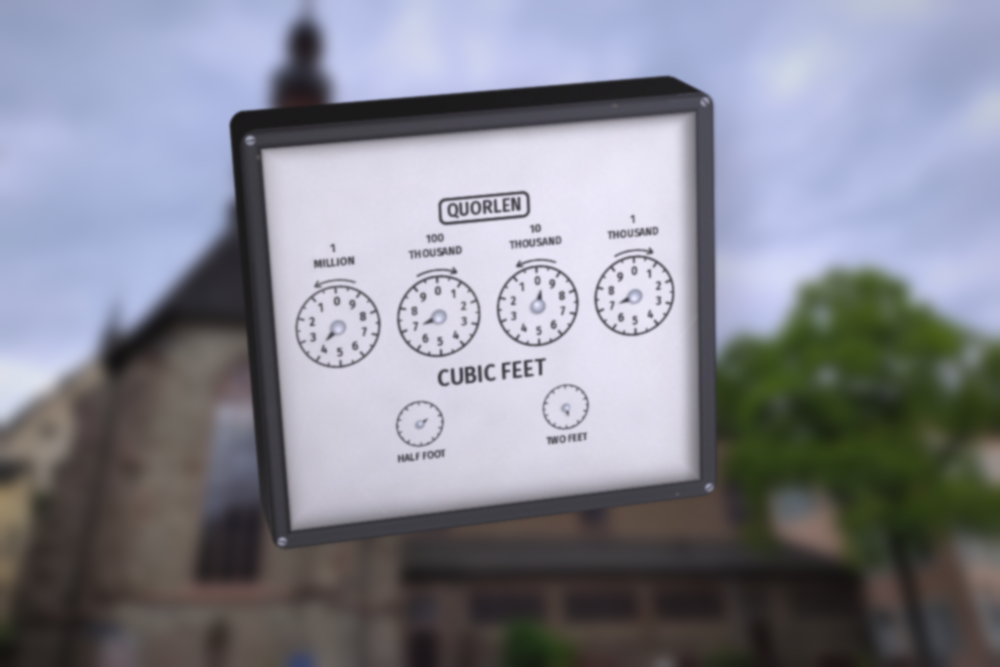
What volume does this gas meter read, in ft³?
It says 369700 ft³
